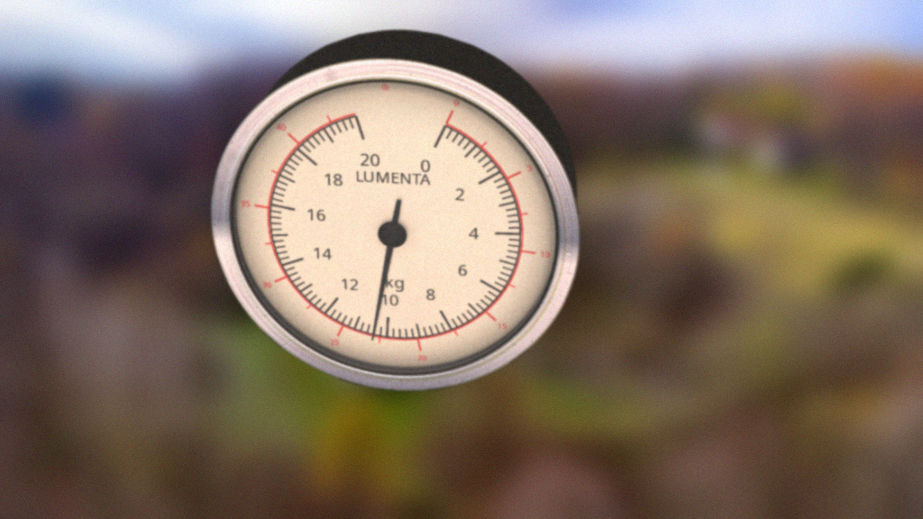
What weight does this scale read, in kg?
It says 10.4 kg
